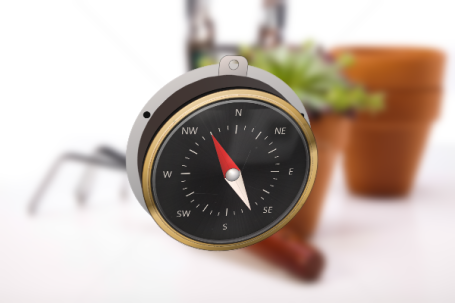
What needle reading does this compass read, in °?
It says 330 °
